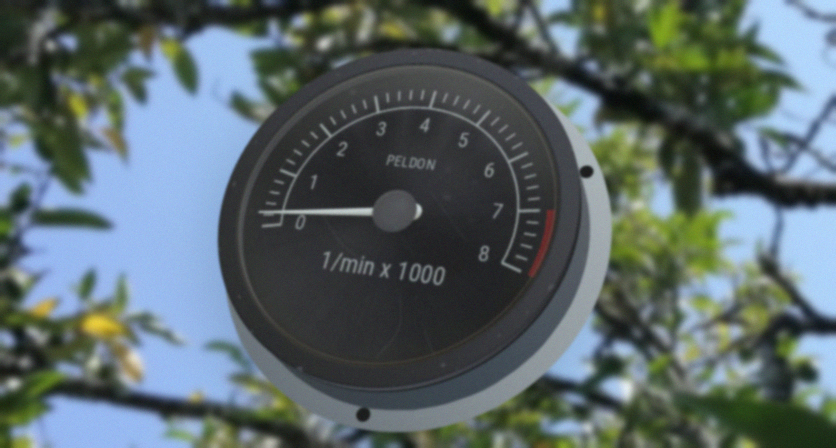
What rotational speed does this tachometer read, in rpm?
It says 200 rpm
